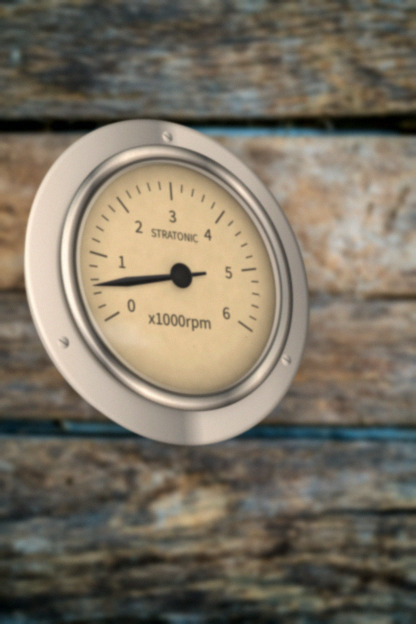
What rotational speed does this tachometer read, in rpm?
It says 500 rpm
